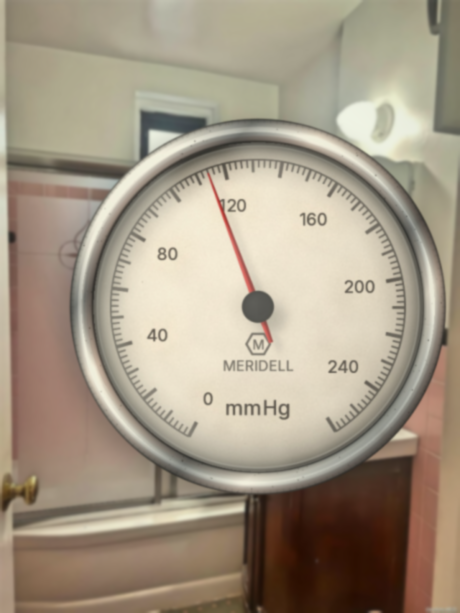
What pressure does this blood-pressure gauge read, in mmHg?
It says 114 mmHg
